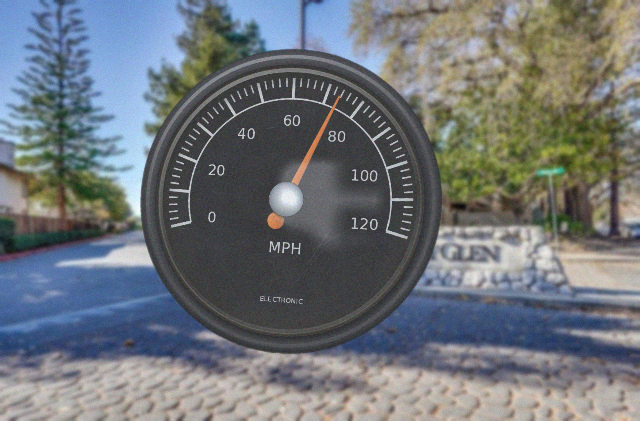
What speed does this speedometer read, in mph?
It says 74 mph
